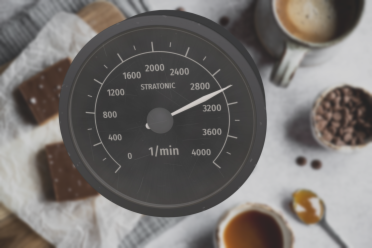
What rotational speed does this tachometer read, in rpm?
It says 3000 rpm
